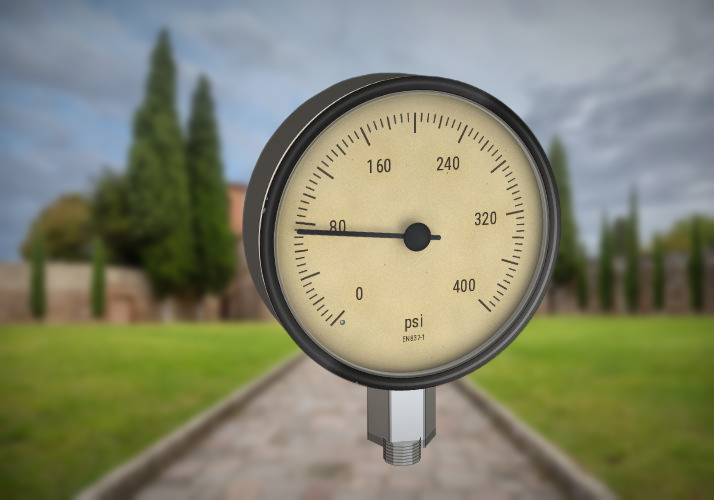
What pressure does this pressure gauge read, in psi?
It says 75 psi
